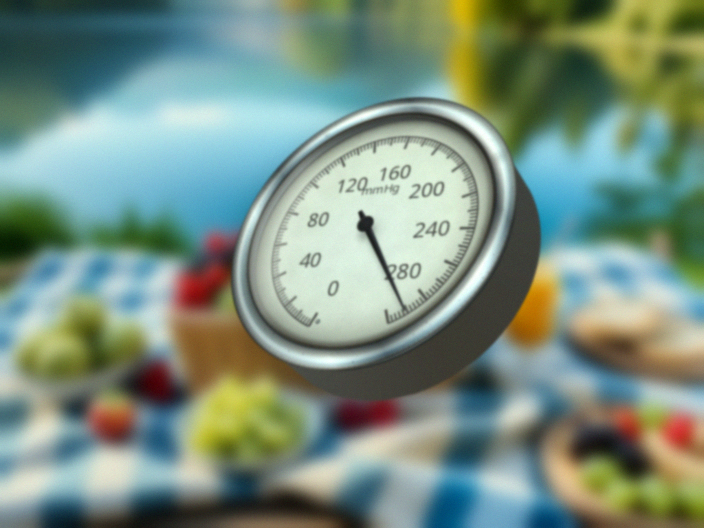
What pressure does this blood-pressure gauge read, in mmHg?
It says 290 mmHg
